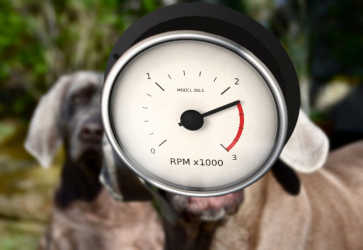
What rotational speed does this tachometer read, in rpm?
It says 2200 rpm
